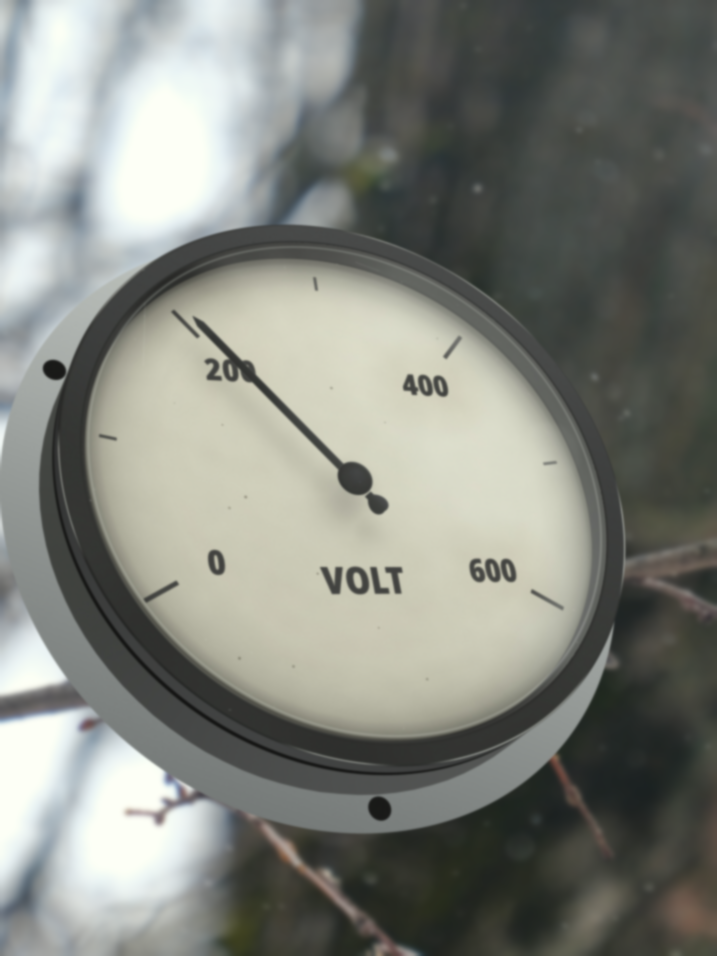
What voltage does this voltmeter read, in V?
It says 200 V
